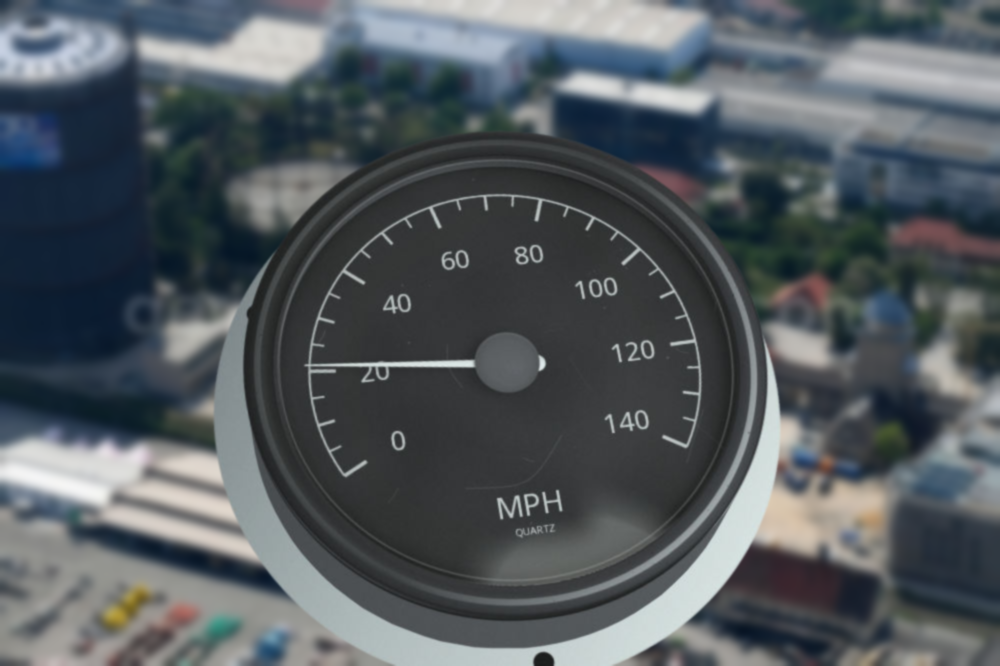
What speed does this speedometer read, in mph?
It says 20 mph
